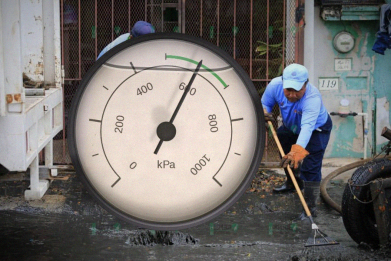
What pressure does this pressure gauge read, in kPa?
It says 600 kPa
